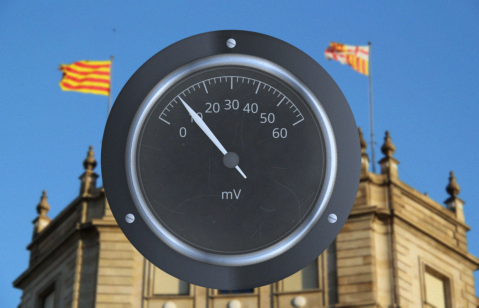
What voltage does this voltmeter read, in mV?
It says 10 mV
